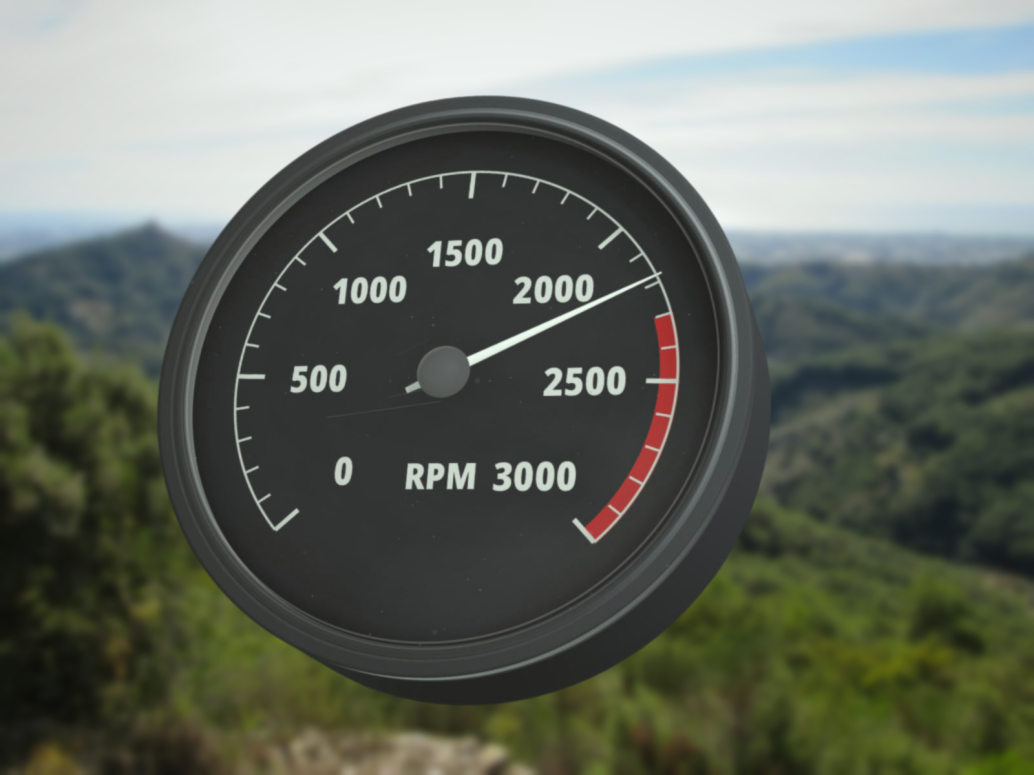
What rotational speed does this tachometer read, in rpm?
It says 2200 rpm
